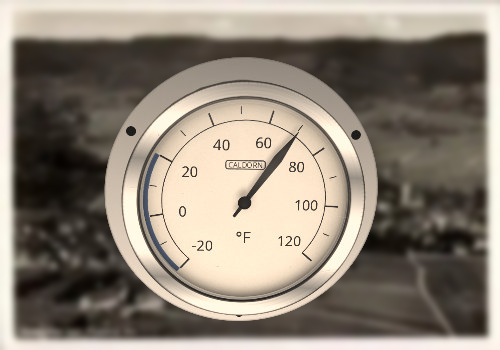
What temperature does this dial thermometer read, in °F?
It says 70 °F
